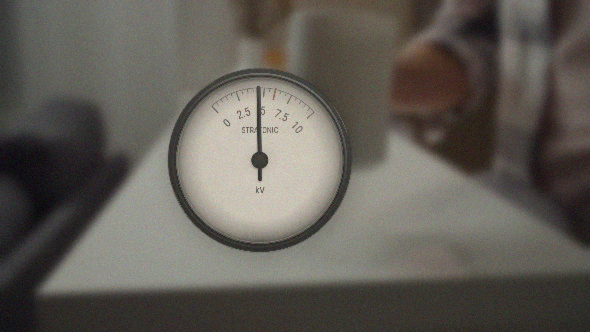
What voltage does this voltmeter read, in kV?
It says 4.5 kV
